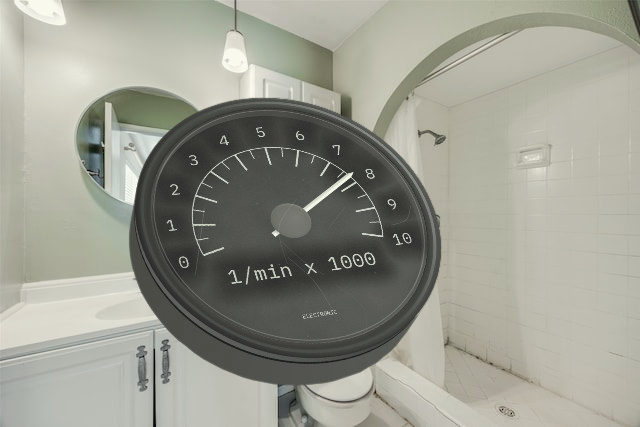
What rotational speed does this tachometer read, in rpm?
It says 7750 rpm
